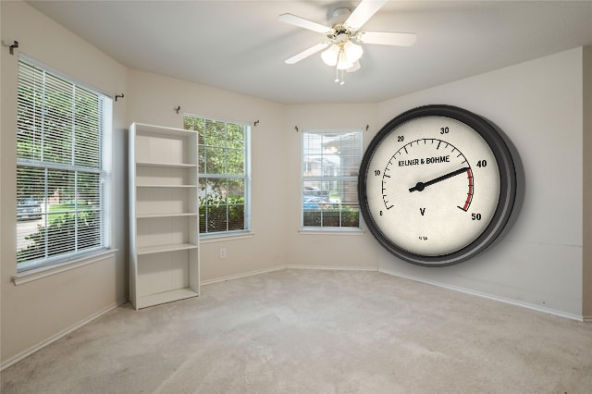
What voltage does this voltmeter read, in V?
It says 40 V
